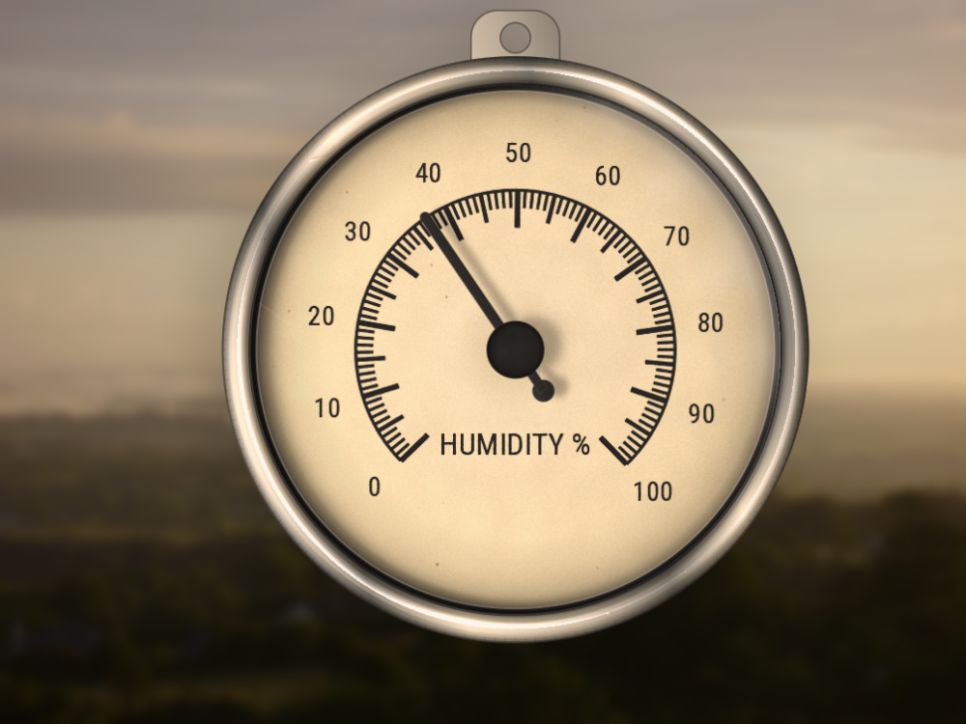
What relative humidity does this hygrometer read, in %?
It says 37 %
